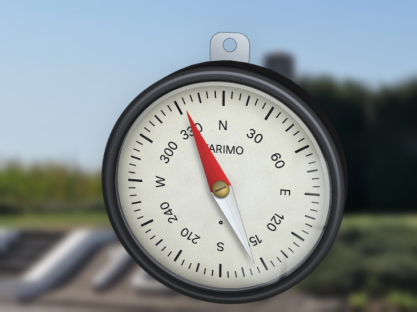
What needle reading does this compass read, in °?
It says 335 °
